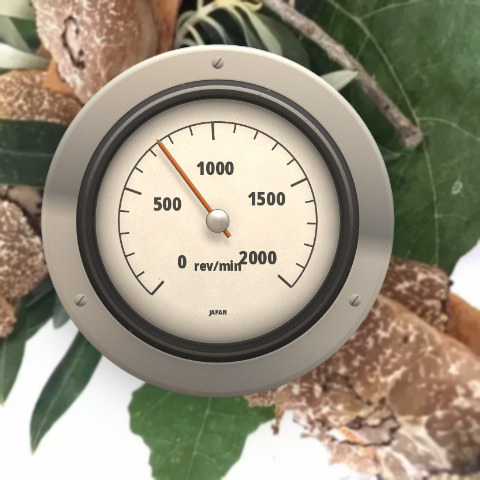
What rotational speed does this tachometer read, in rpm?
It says 750 rpm
